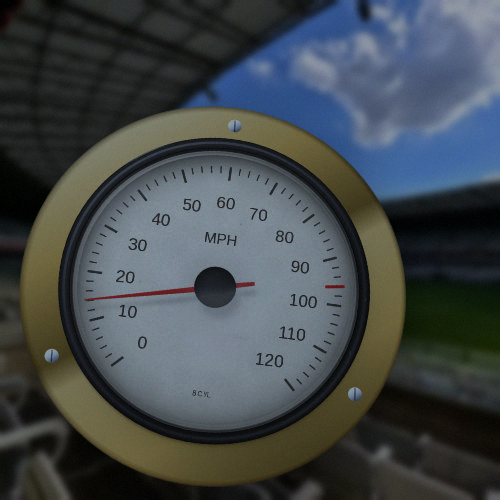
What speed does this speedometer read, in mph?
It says 14 mph
